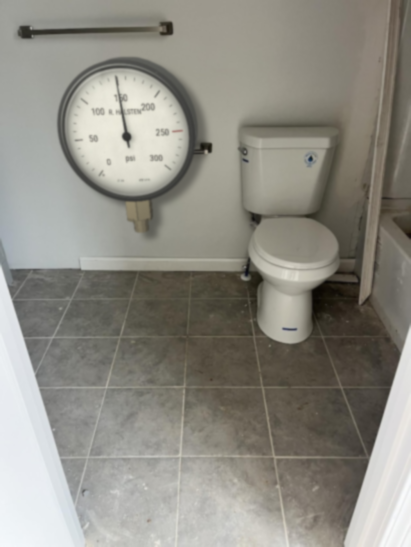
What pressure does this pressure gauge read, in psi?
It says 150 psi
